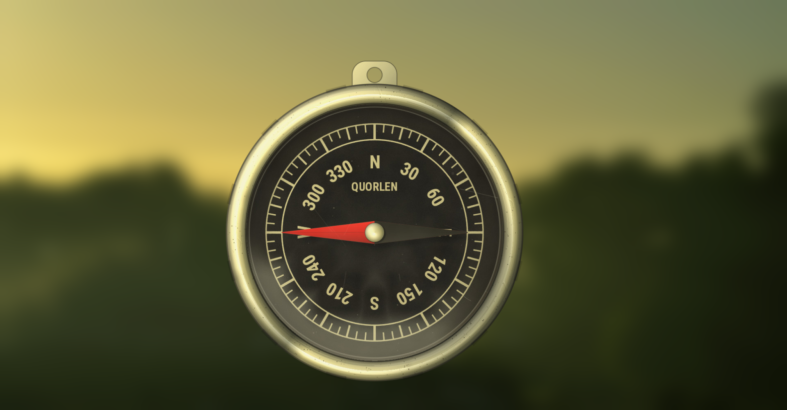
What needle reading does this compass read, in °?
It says 270 °
